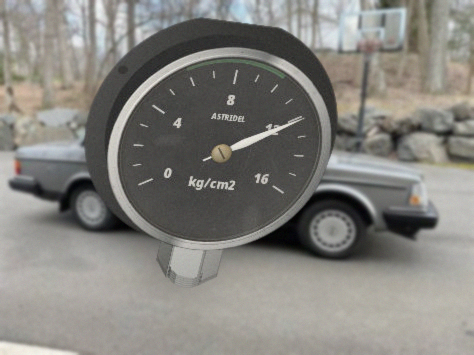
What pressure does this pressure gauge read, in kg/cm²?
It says 12 kg/cm²
